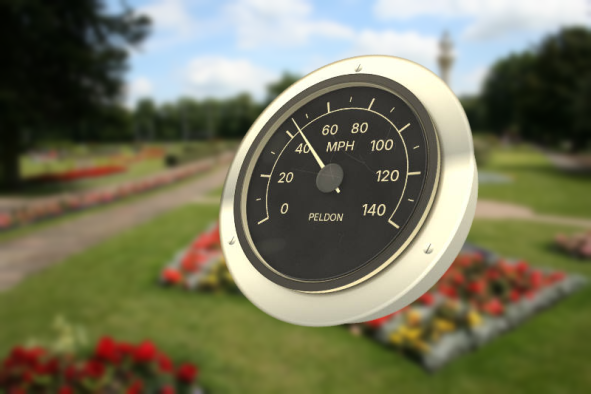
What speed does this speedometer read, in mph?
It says 45 mph
